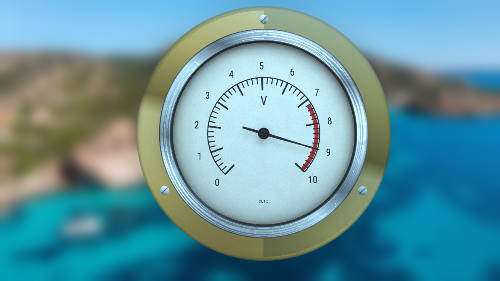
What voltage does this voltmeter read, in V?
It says 9 V
